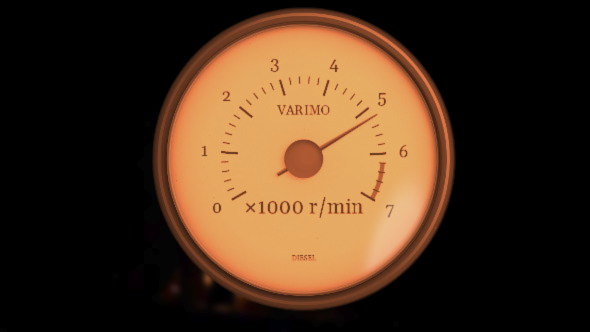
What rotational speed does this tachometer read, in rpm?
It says 5200 rpm
